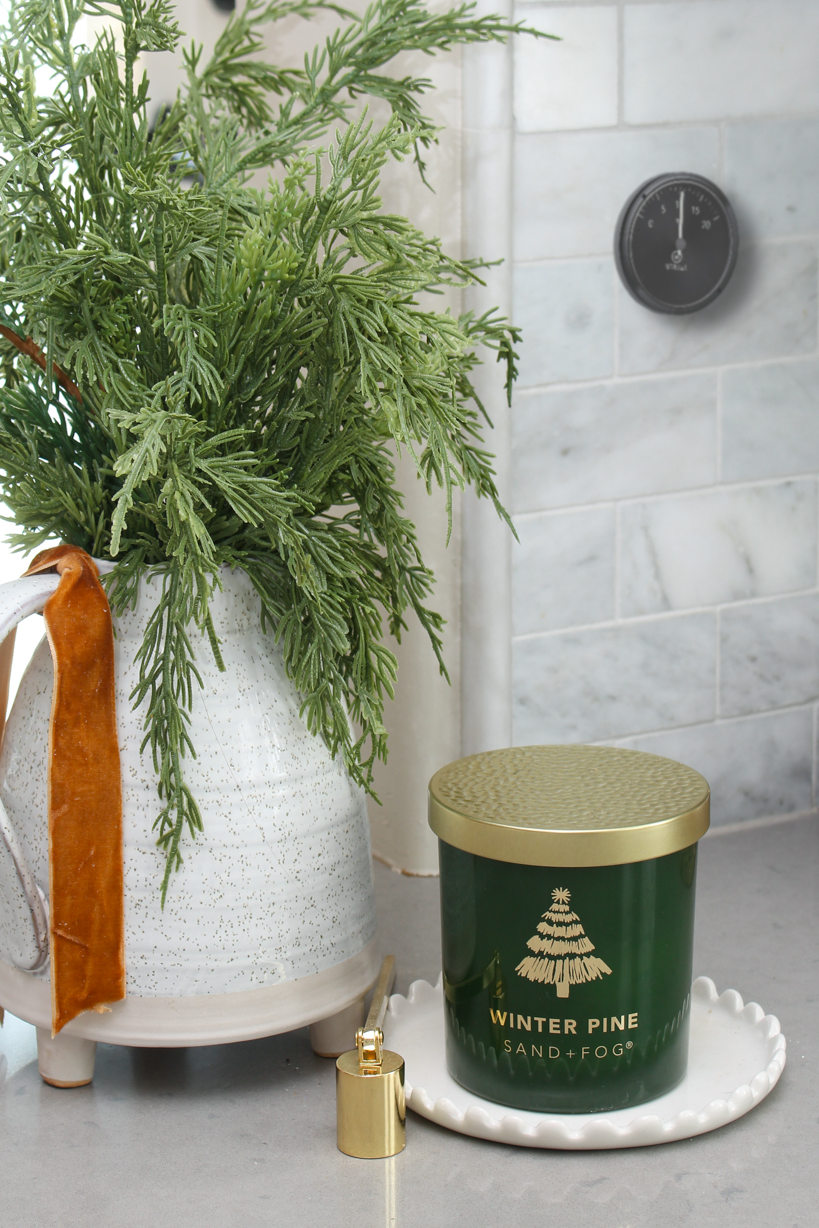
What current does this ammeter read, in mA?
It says 10 mA
